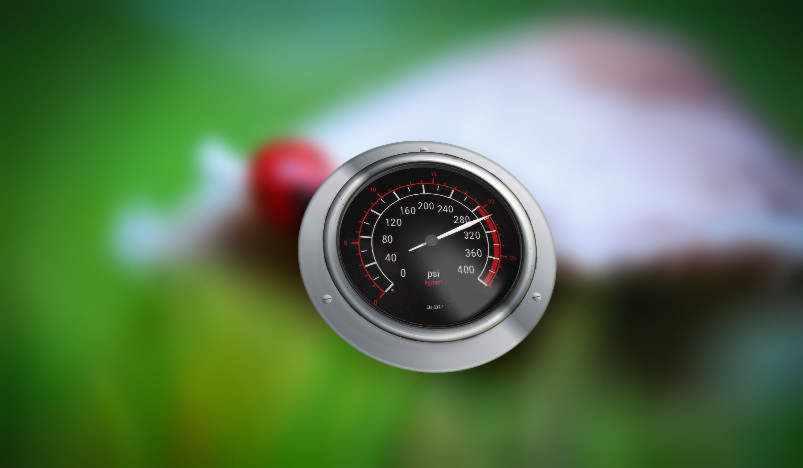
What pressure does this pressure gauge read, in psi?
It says 300 psi
